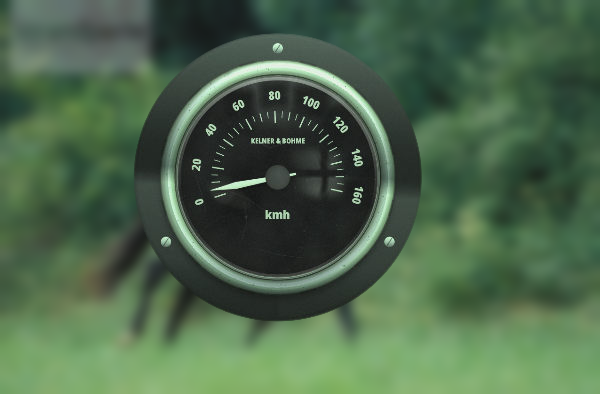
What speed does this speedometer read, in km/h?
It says 5 km/h
